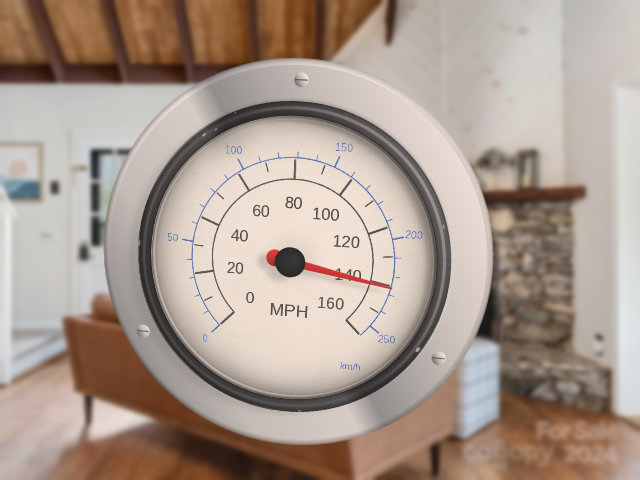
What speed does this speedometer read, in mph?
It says 140 mph
